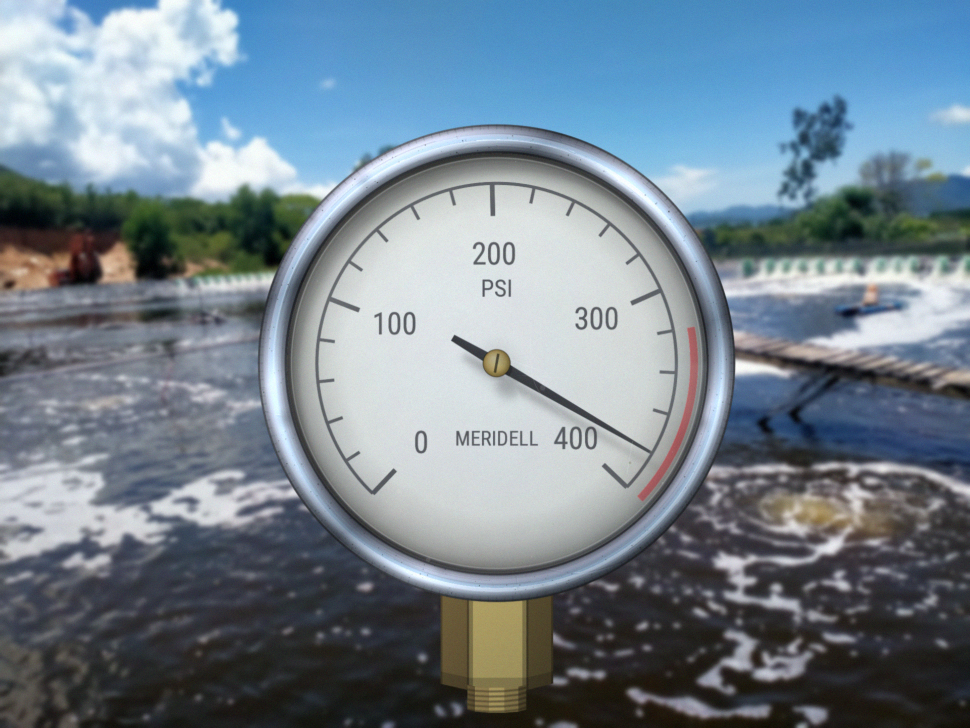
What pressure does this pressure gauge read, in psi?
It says 380 psi
